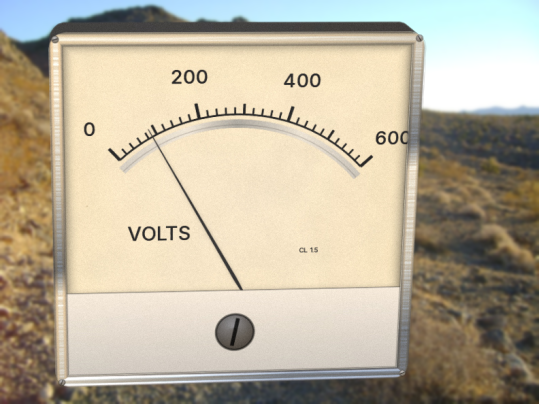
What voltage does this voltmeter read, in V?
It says 90 V
